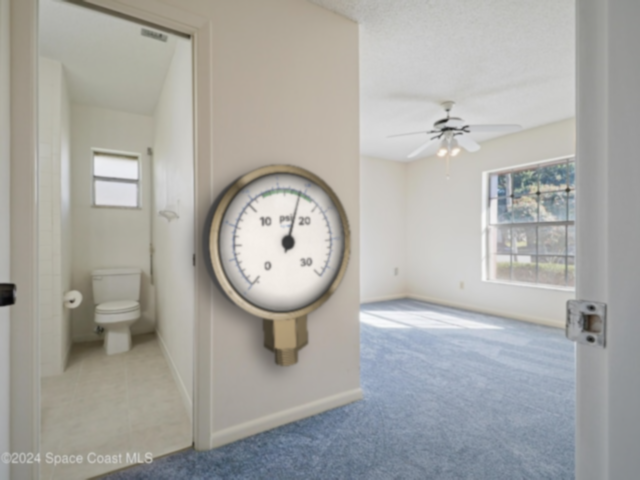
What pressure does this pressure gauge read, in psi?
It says 17 psi
